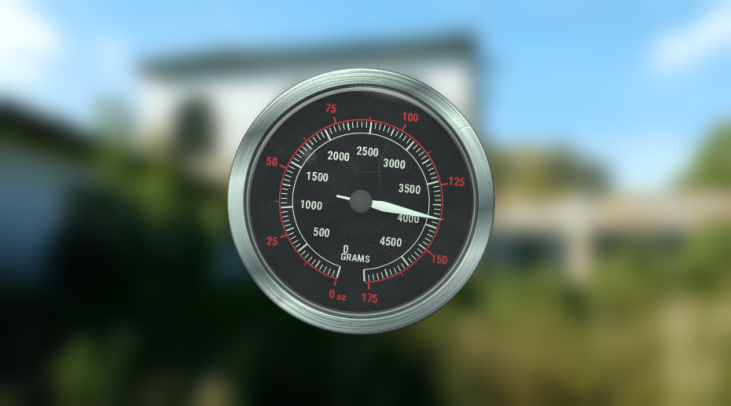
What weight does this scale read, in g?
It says 3900 g
